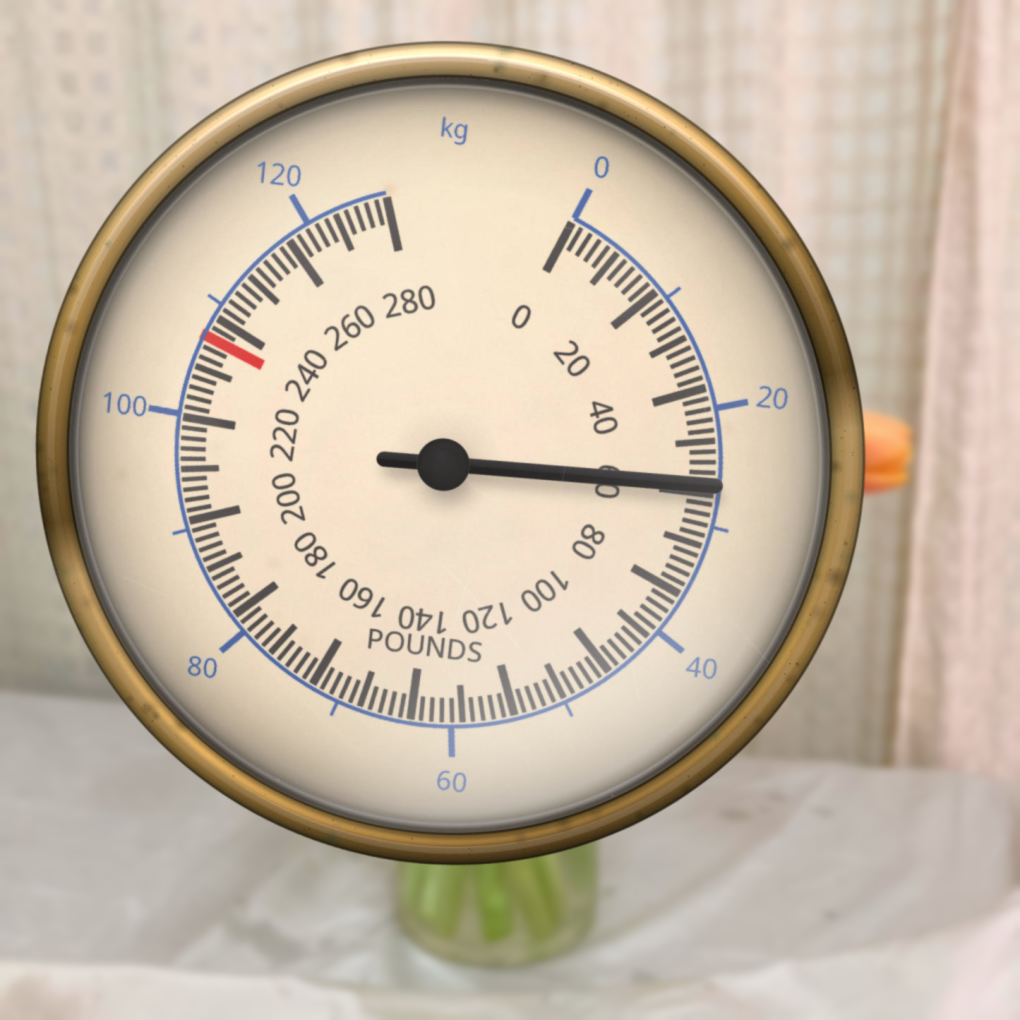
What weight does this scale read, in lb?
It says 58 lb
